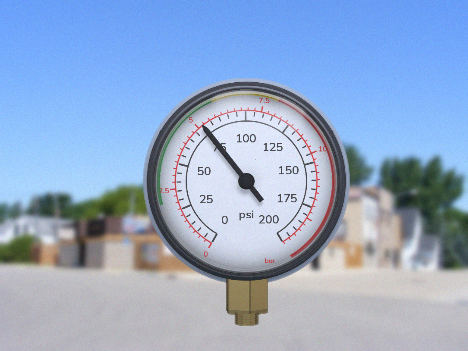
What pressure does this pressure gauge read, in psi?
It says 75 psi
